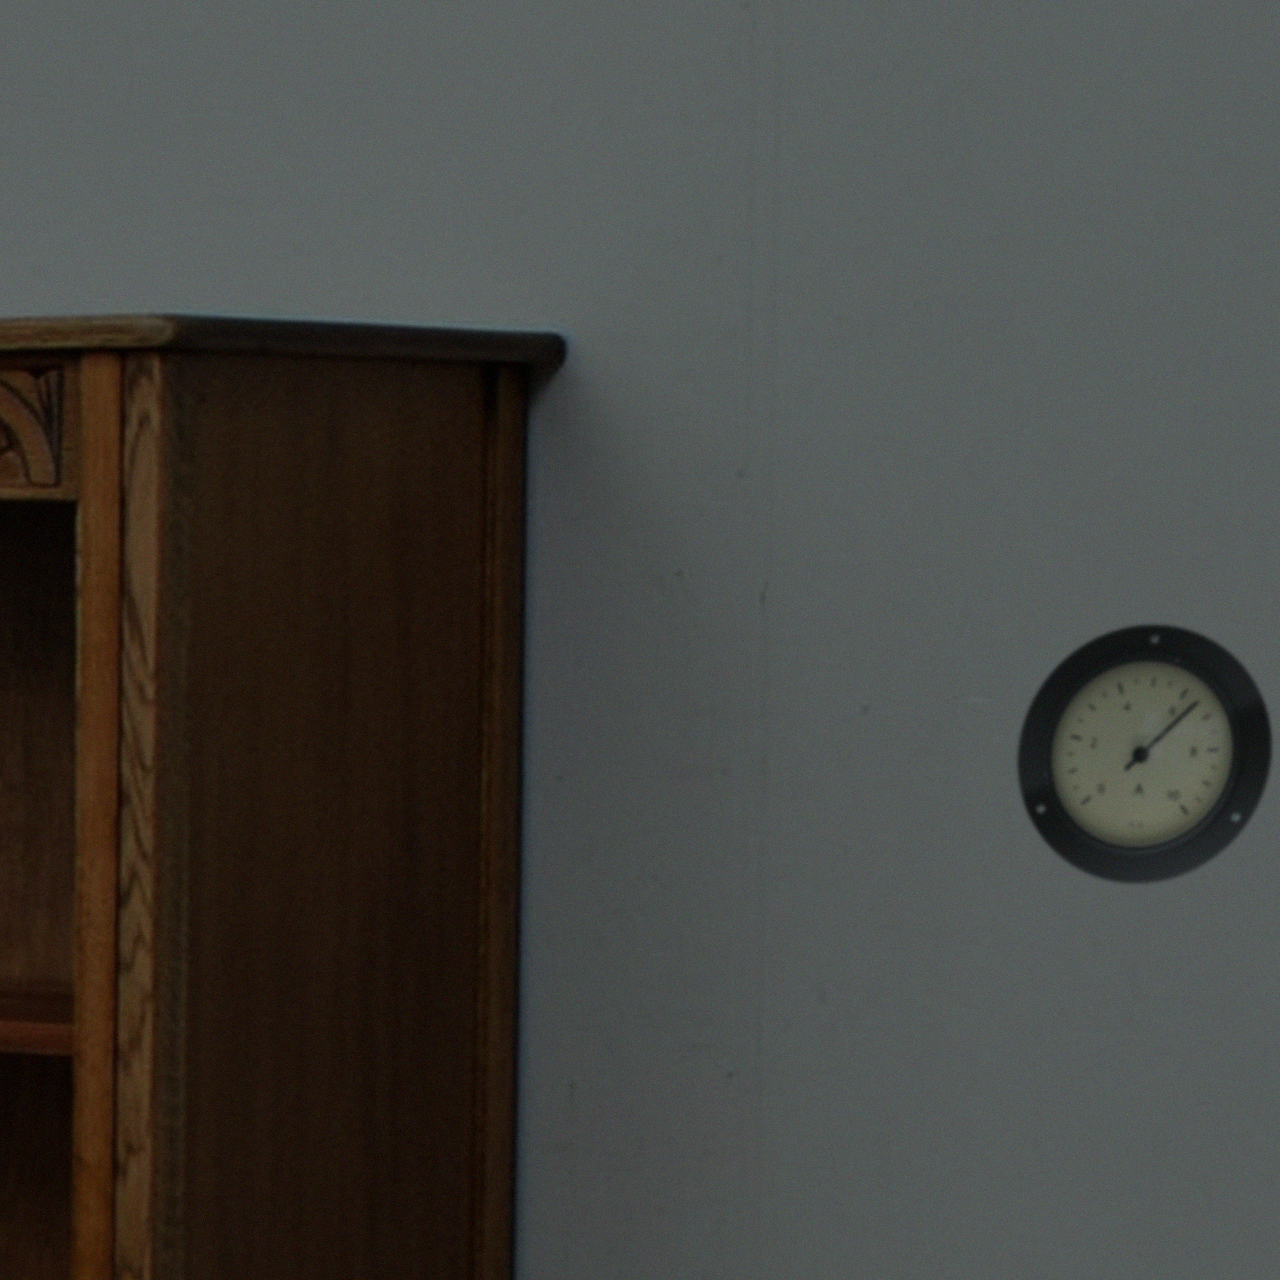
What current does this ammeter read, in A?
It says 6.5 A
